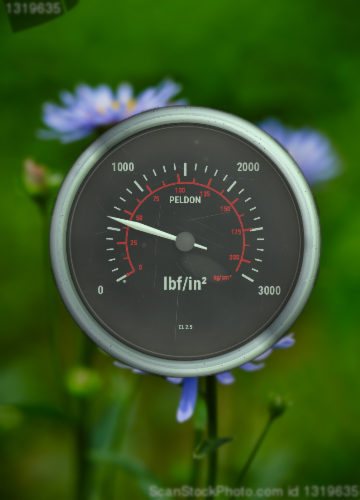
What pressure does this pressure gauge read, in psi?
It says 600 psi
